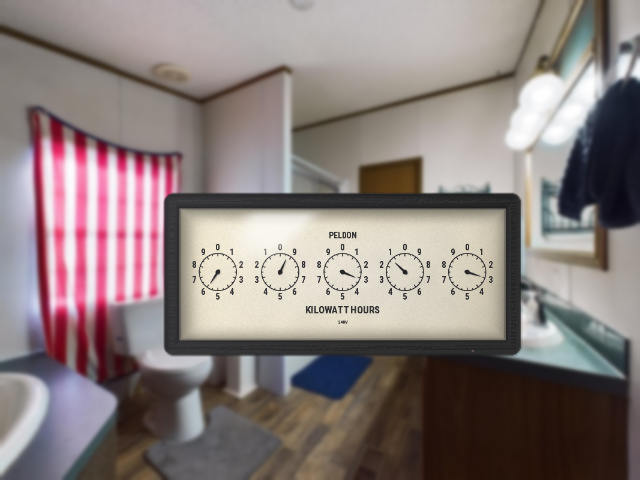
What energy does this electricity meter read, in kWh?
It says 59313 kWh
